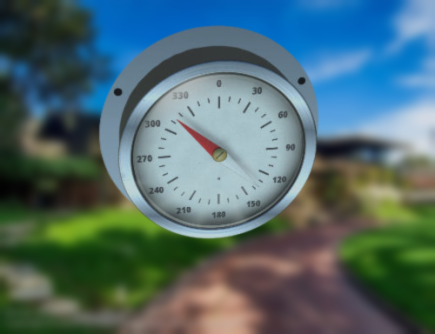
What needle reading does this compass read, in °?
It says 315 °
